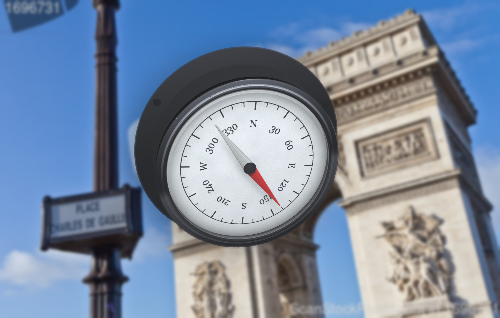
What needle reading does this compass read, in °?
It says 140 °
